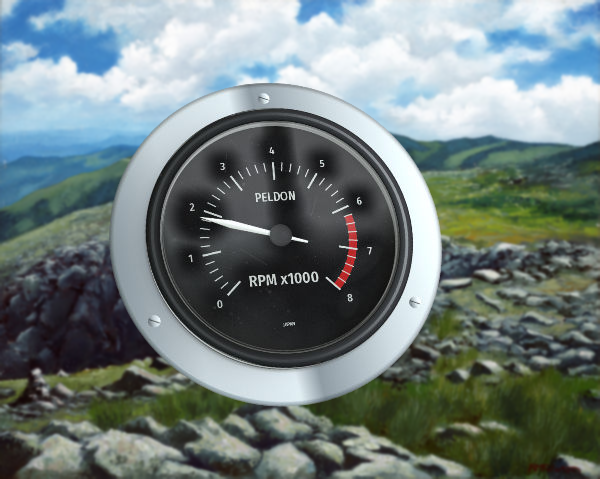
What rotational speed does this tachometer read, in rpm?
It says 1800 rpm
